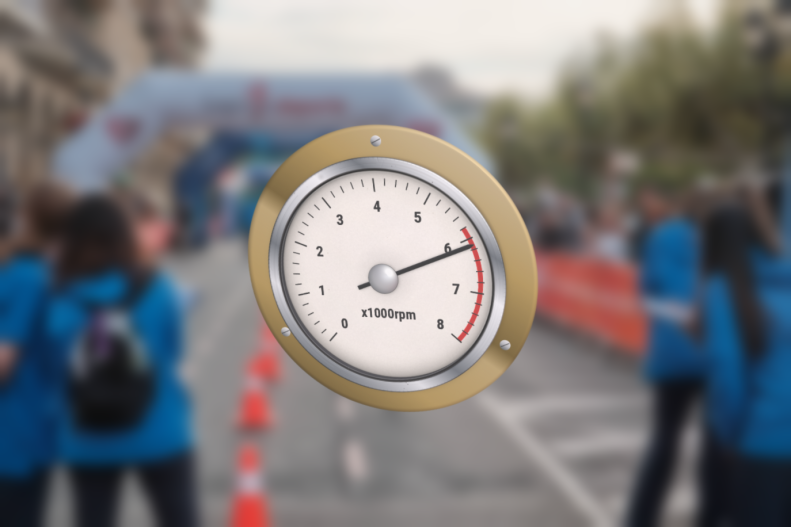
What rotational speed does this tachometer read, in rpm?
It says 6100 rpm
